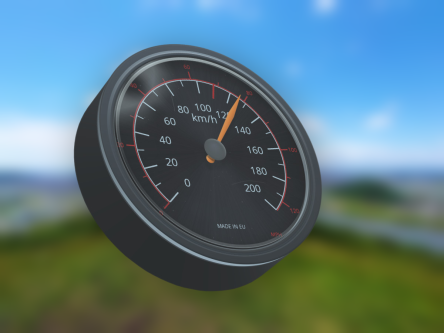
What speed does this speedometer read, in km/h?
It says 125 km/h
